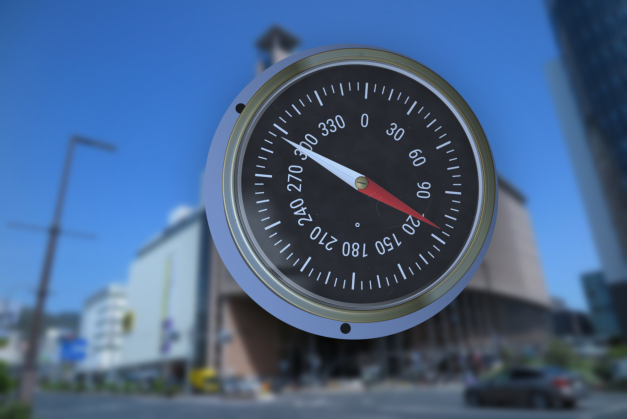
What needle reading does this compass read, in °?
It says 115 °
